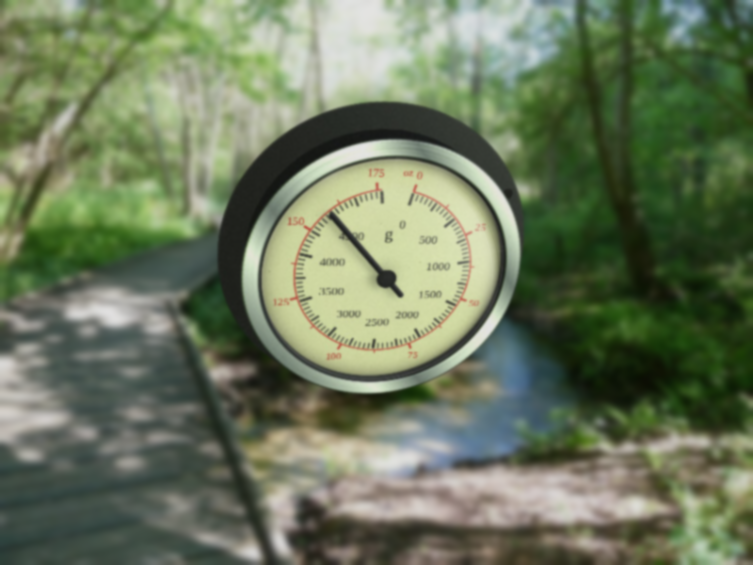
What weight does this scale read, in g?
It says 4500 g
